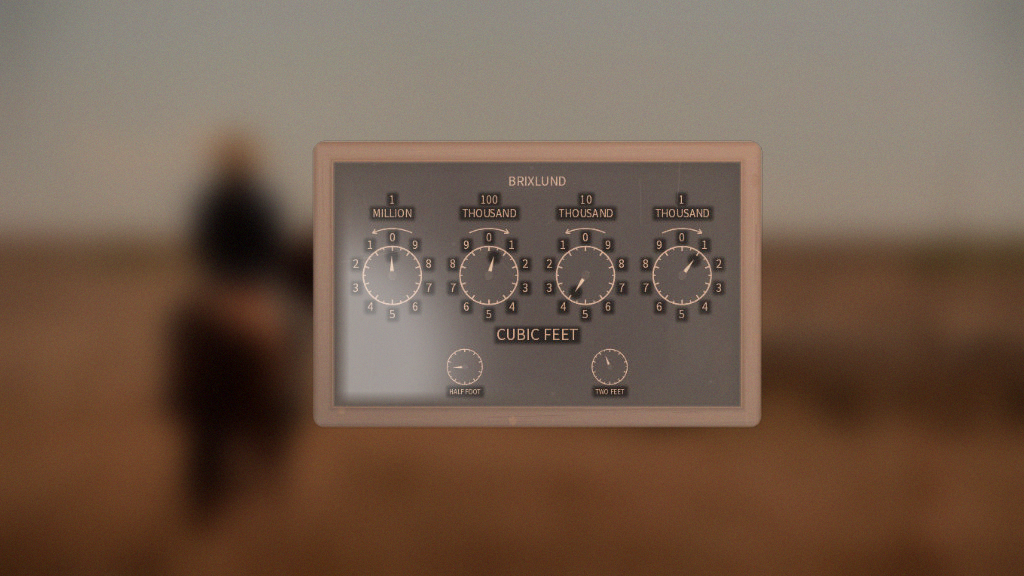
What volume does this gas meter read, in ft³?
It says 4100 ft³
